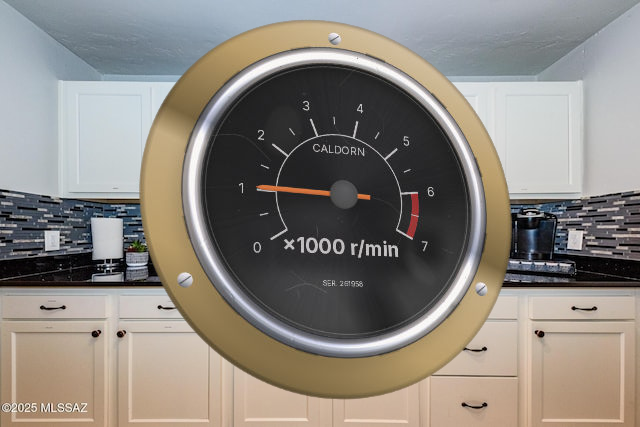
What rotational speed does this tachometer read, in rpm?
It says 1000 rpm
